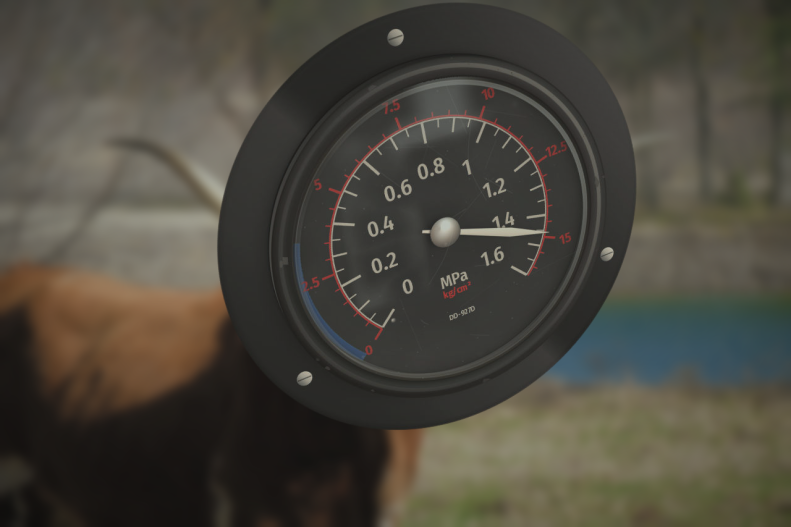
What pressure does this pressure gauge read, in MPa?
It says 1.45 MPa
